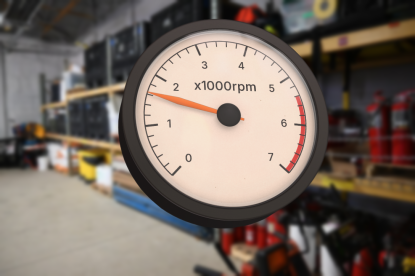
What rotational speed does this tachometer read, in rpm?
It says 1600 rpm
